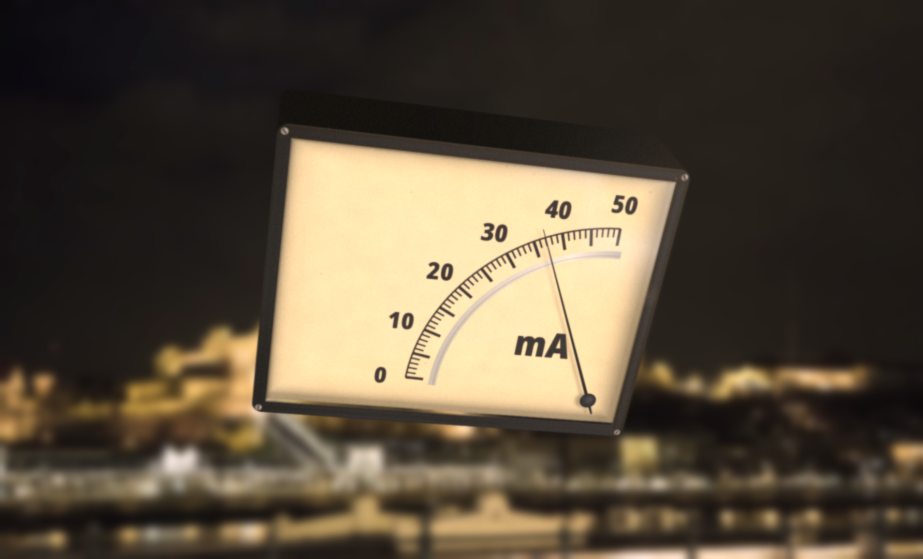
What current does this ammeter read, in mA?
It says 37 mA
